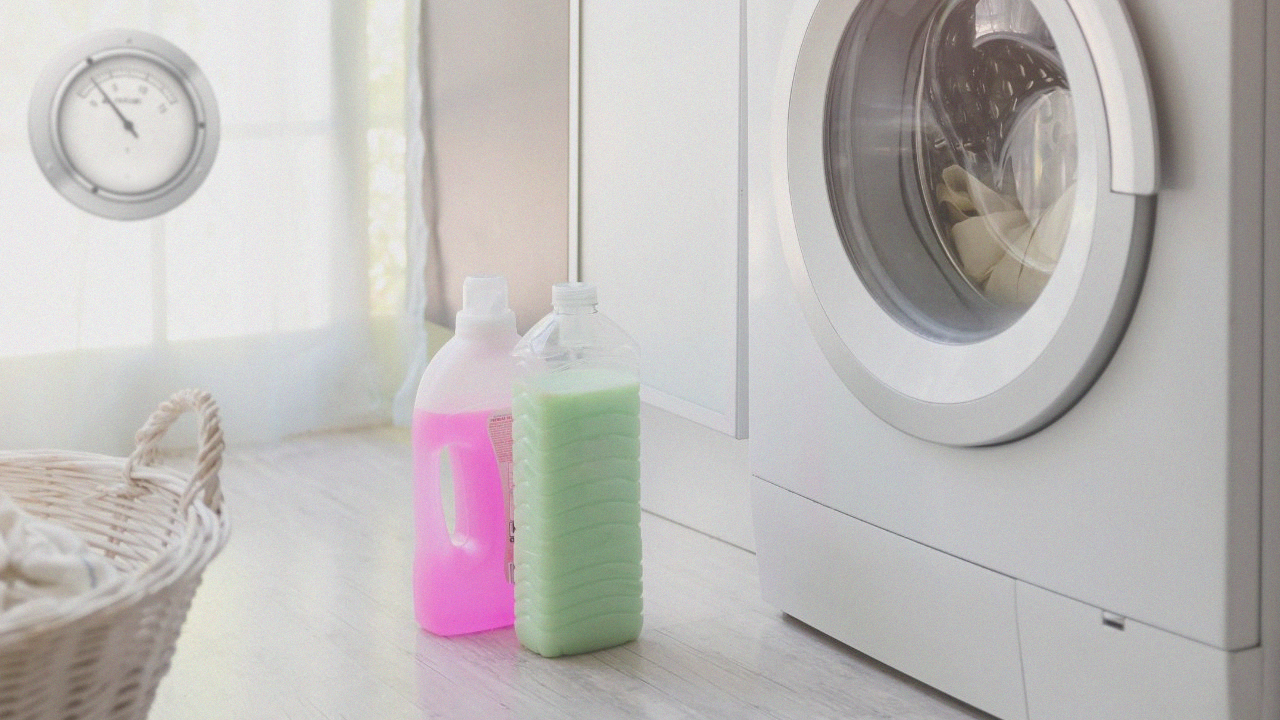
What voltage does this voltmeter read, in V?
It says 2.5 V
